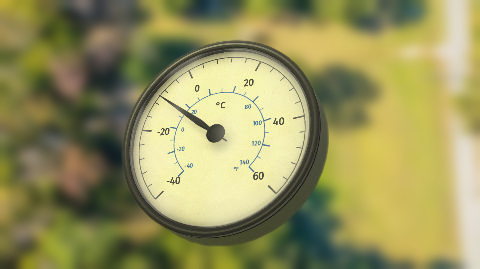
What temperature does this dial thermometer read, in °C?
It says -10 °C
